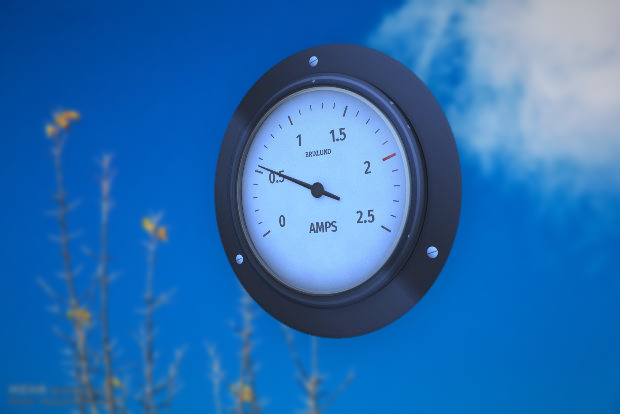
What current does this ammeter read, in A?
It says 0.55 A
